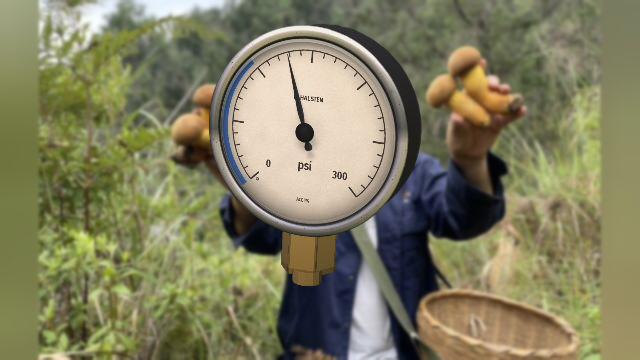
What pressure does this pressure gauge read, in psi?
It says 130 psi
